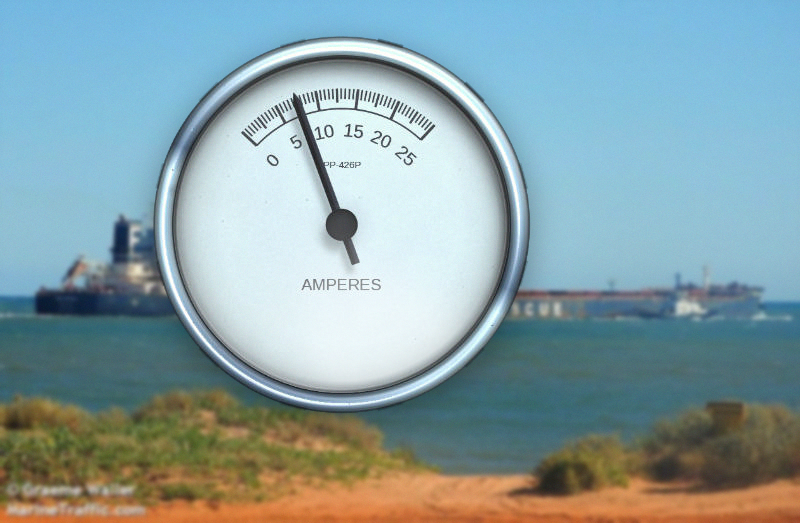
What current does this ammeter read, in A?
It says 7.5 A
